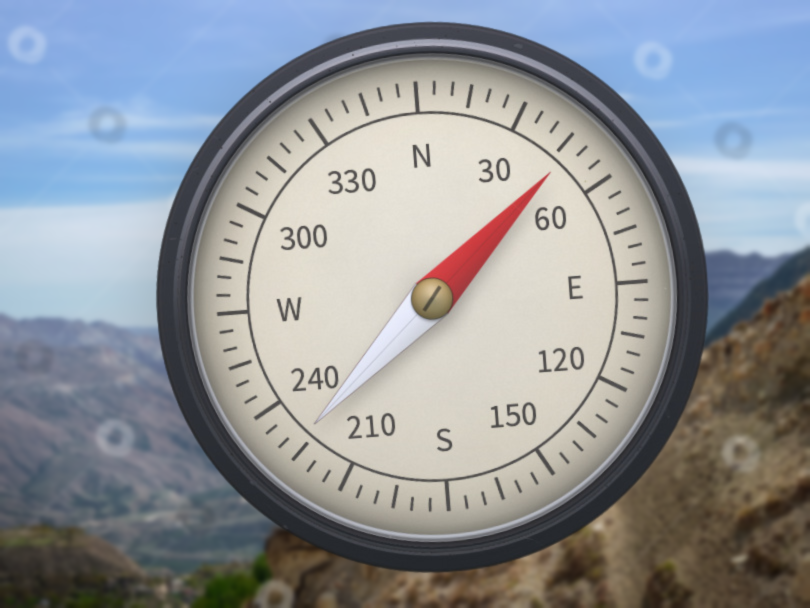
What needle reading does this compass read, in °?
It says 47.5 °
